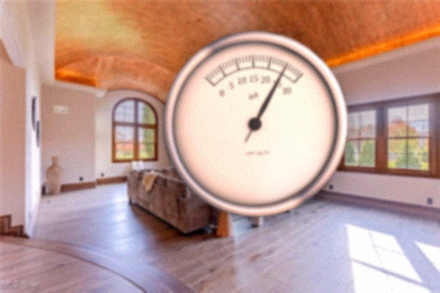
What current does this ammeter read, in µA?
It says 25 µA
